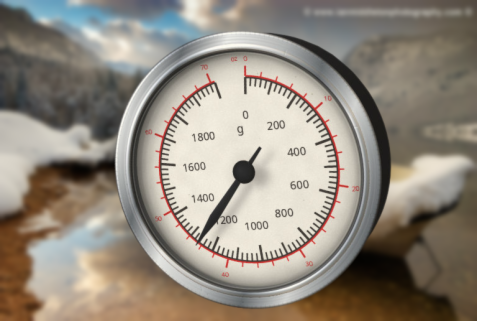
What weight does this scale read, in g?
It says 1260 g
